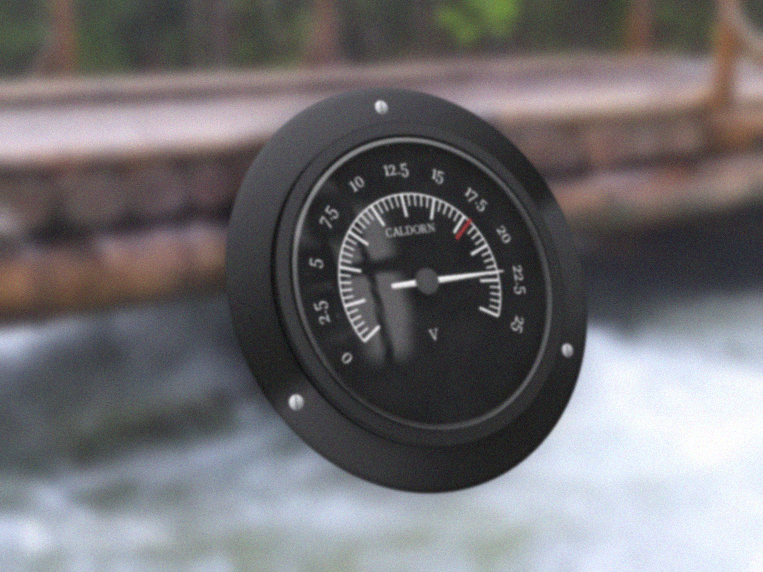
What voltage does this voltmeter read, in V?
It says 22 V
